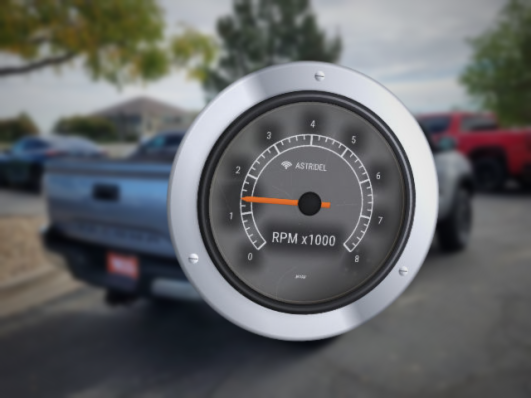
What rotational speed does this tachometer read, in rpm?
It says 1400 rpm
